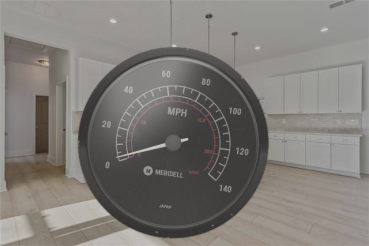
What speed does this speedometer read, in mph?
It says 2.5 mph
